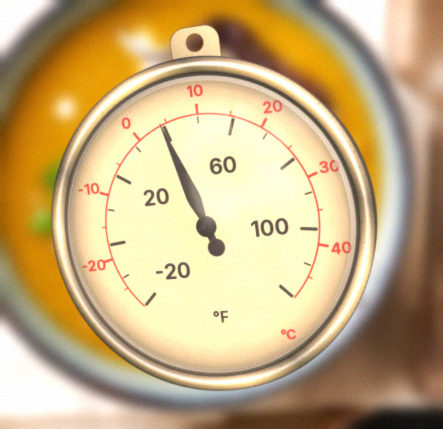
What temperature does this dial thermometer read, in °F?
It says 40 °F
